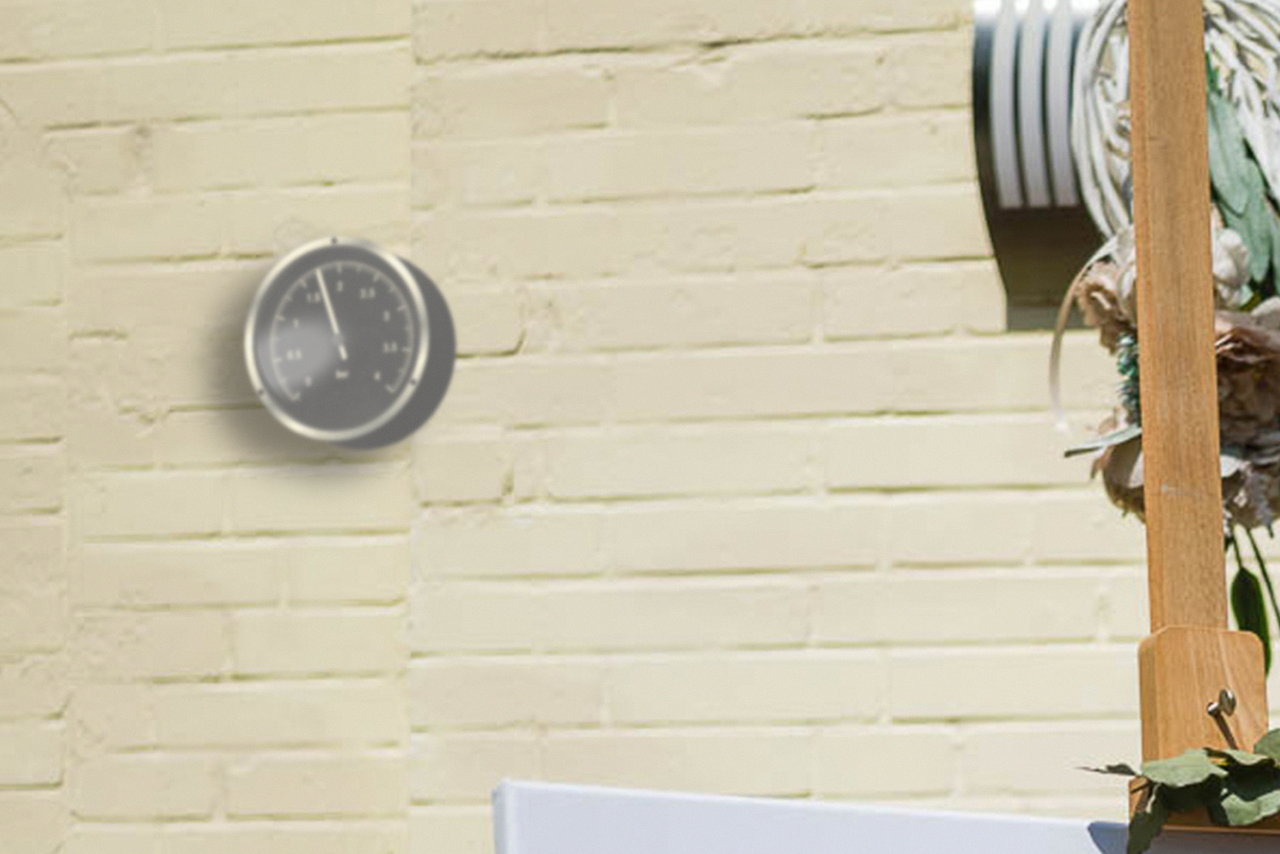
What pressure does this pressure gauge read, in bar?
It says 1.75 bar
